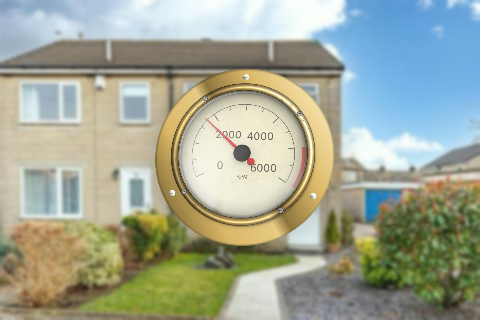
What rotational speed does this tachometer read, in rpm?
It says 1750 rpm
